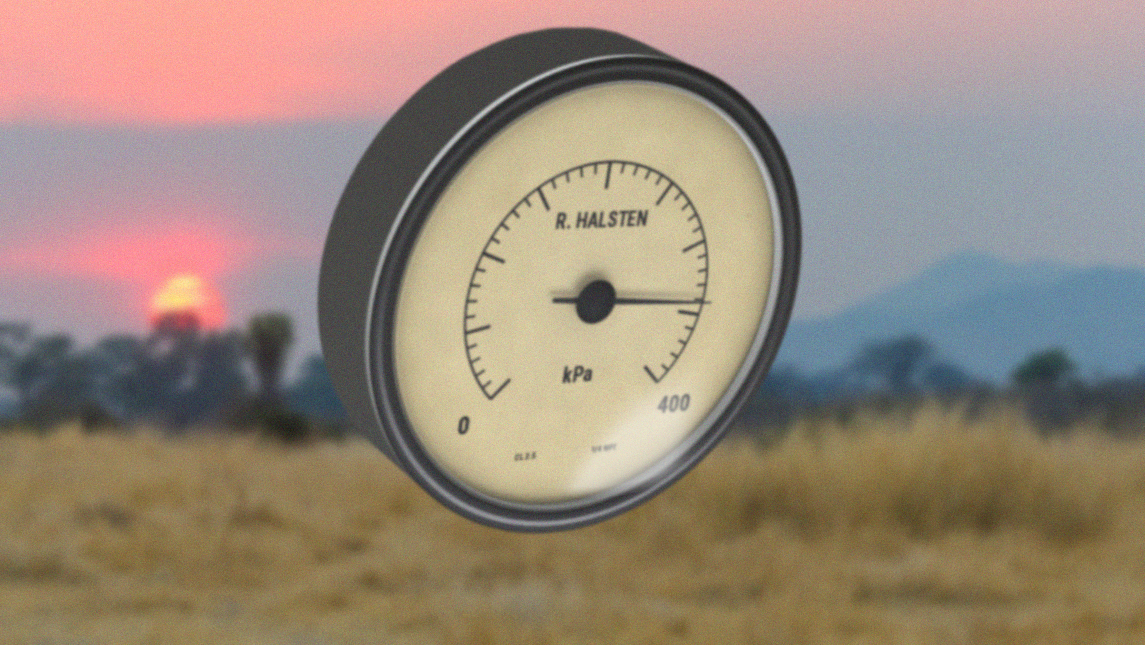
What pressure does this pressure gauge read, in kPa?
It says 340 kPa
